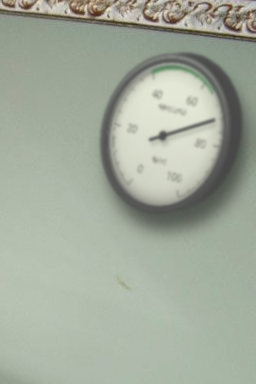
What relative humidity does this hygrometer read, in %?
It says 72 %
